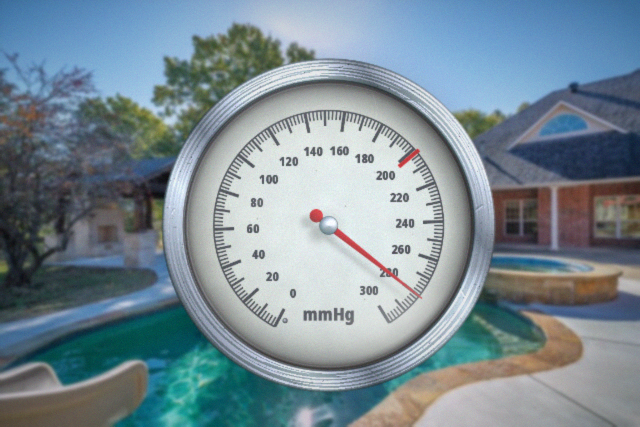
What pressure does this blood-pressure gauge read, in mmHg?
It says 280 mmHg
